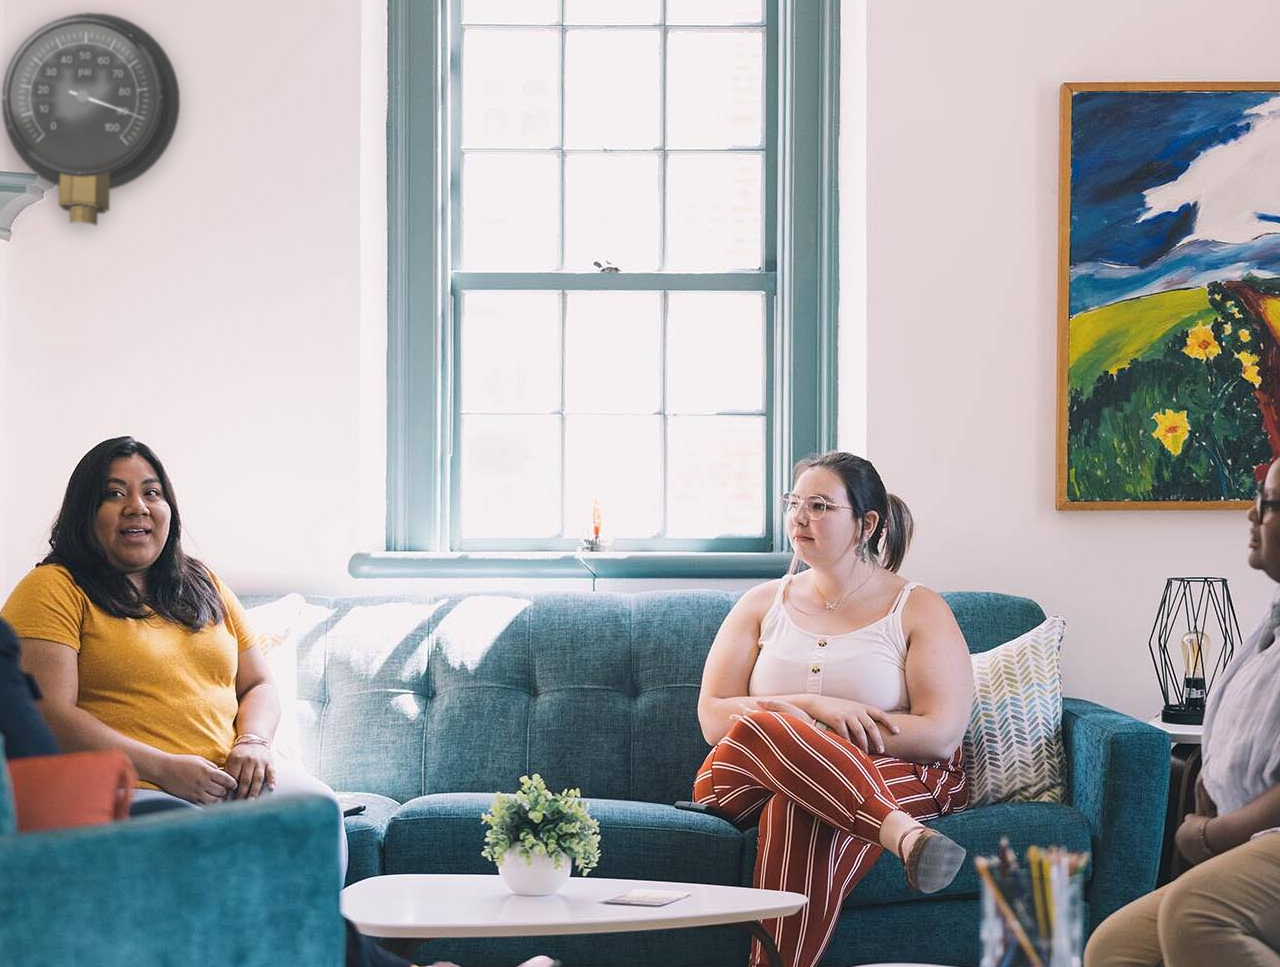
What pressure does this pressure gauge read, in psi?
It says 90 psi
